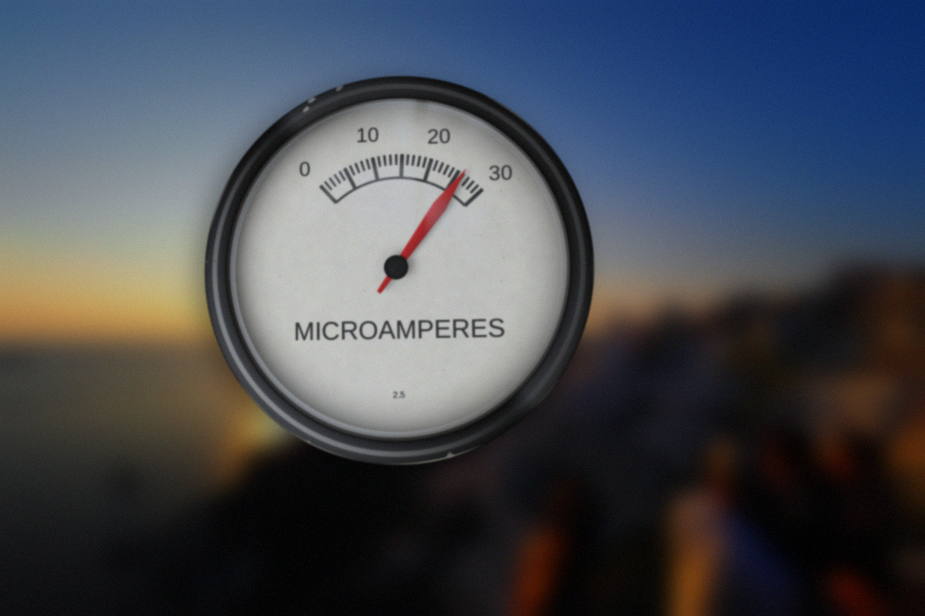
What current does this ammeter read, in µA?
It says 26 µA
